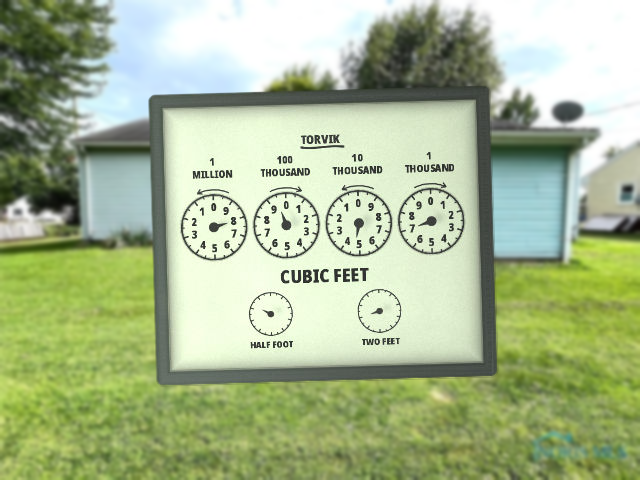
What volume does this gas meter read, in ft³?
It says 794700 ft³
